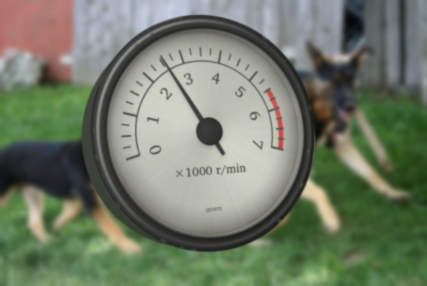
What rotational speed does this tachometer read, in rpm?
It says 2500 rpm
